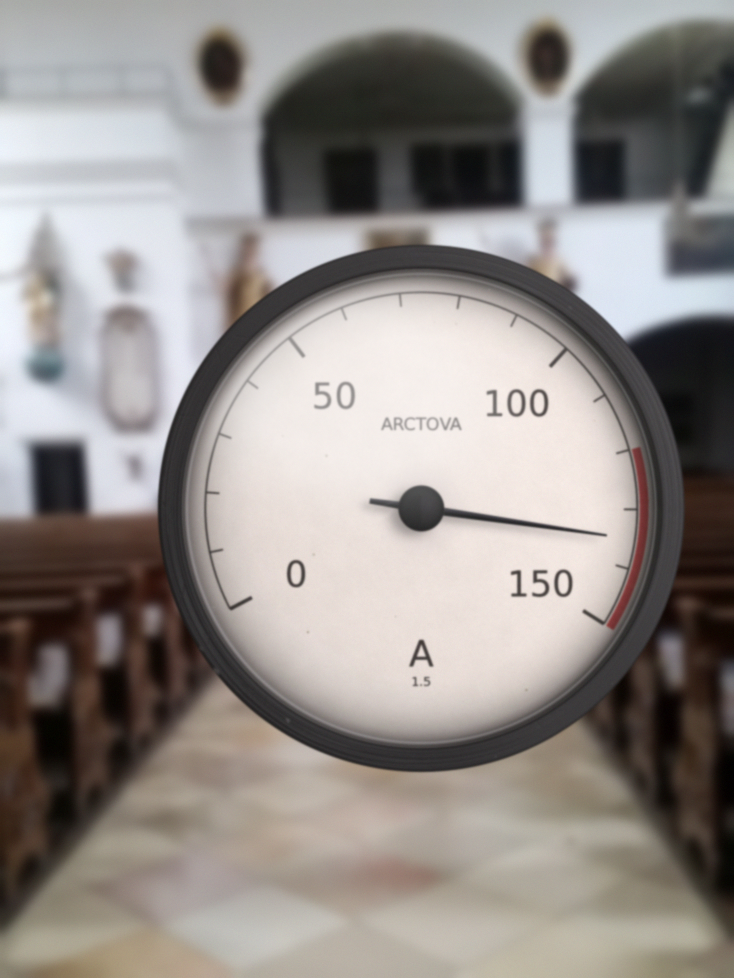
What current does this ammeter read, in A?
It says 135 A
